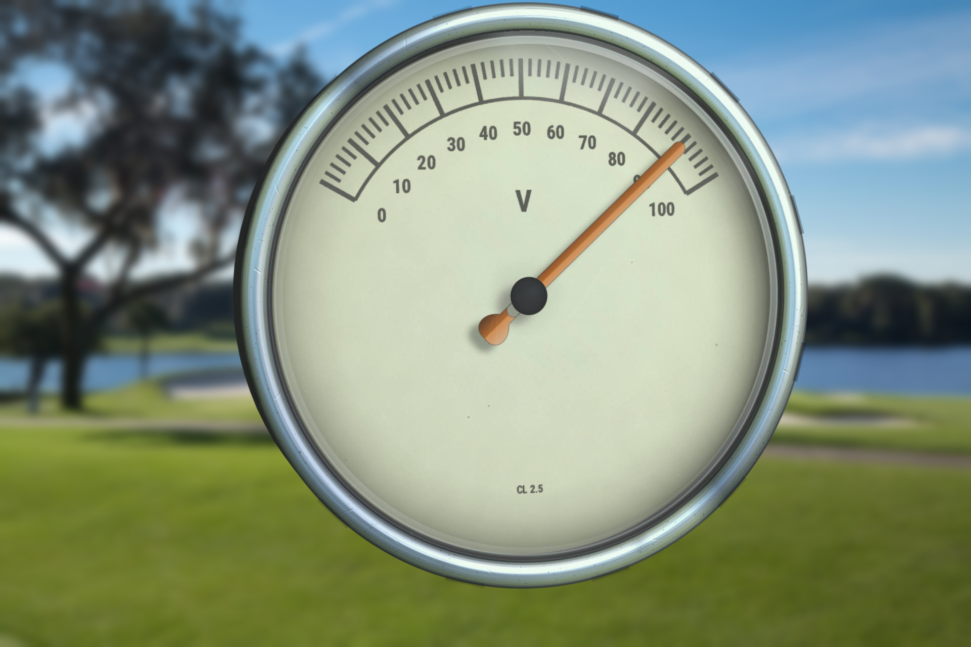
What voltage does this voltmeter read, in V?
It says 90 V
